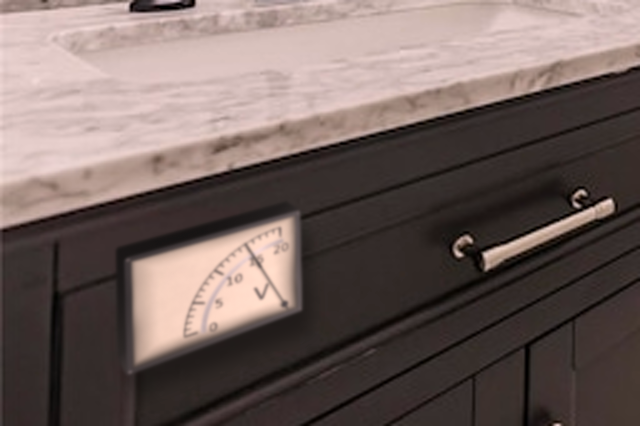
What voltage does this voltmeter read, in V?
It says 15 V
